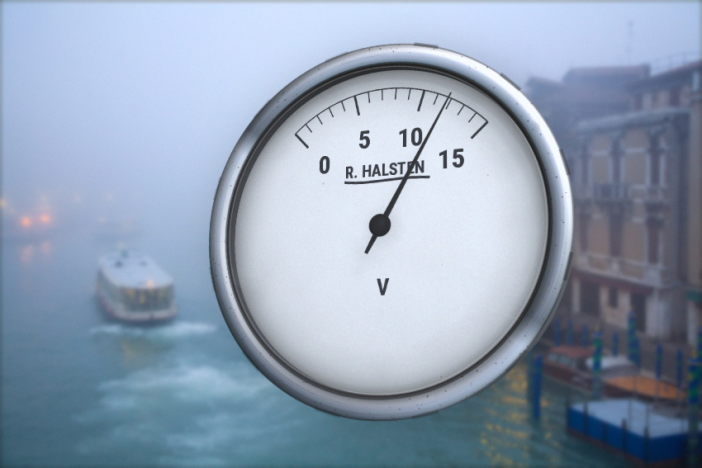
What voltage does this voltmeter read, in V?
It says 12 V
